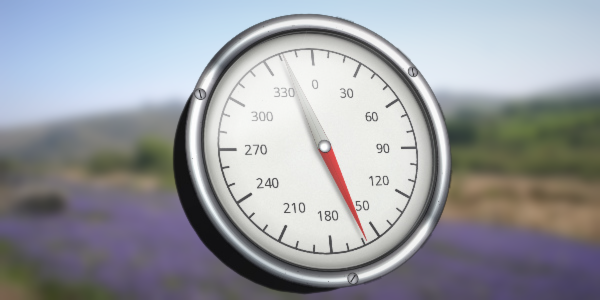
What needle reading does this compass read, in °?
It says 160 °
